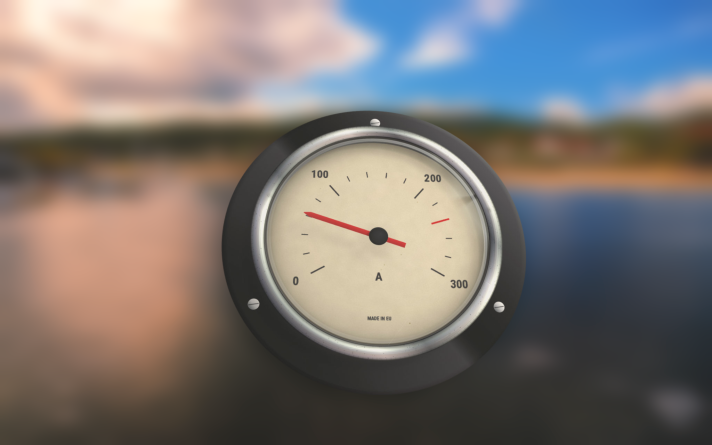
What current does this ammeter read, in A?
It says 60 A
